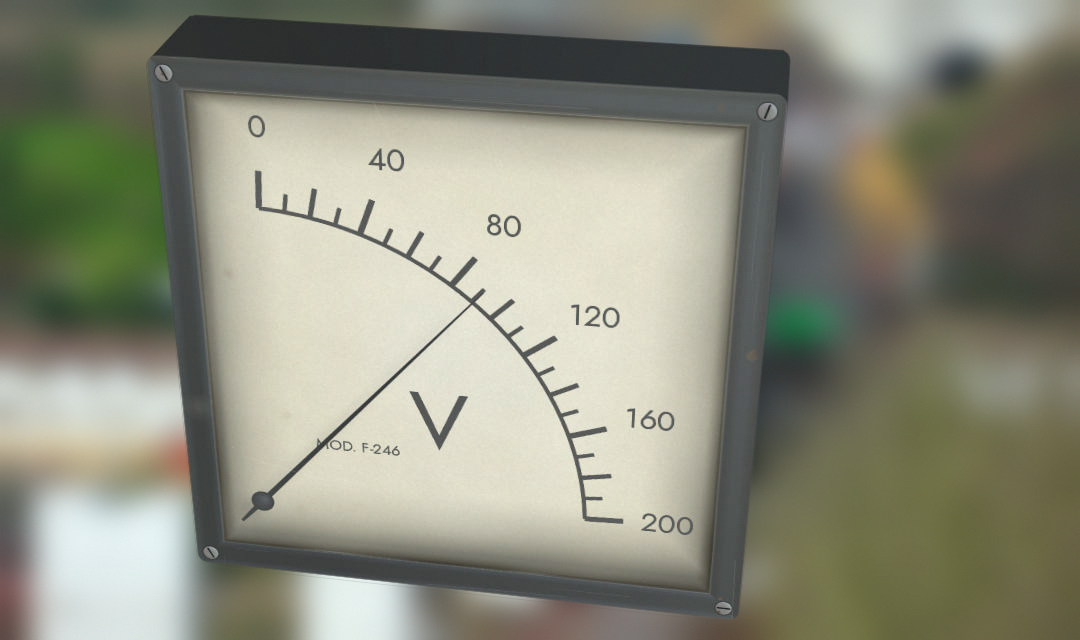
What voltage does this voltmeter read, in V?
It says 90 V
